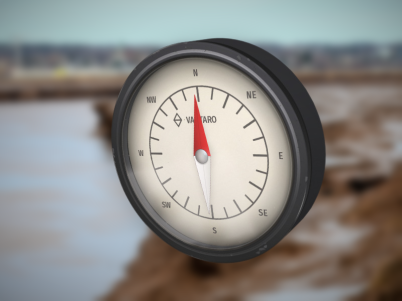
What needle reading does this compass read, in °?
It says 0 °
